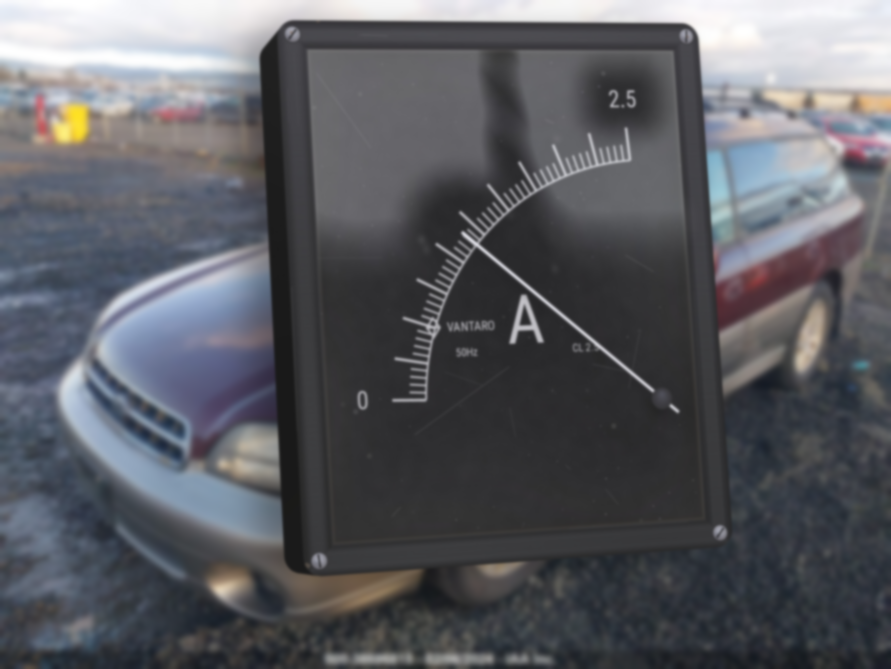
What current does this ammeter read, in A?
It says 1.15 A
